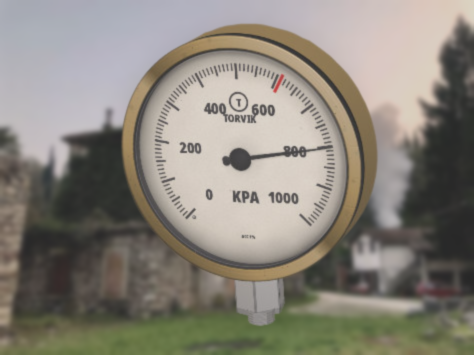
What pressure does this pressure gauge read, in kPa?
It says 800 kPa
